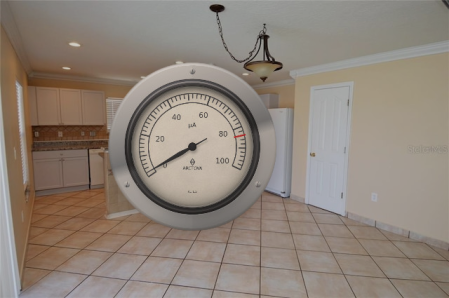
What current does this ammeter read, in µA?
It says 2 µA
